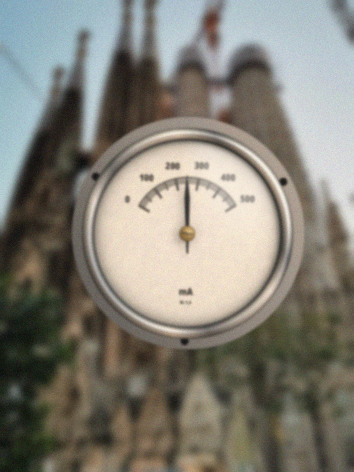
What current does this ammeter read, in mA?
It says 250 mA
